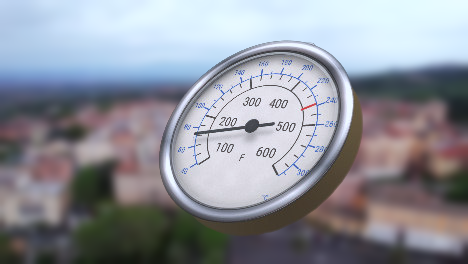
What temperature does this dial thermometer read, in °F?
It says 160 °F
